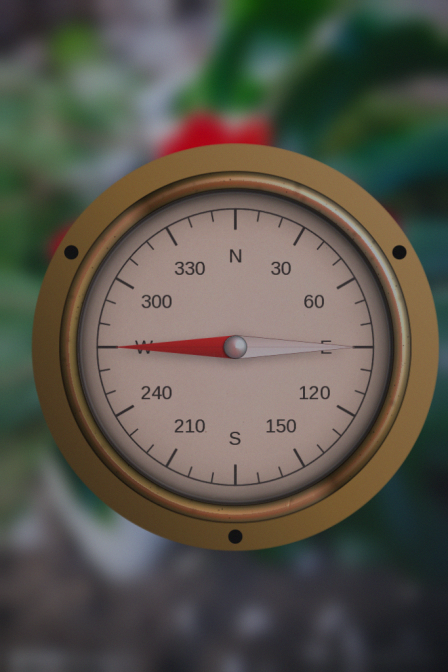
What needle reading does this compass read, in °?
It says 270 °
